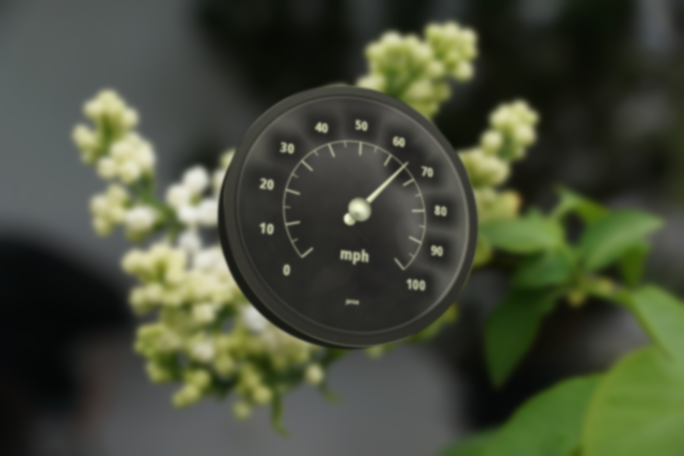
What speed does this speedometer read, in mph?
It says 65 mph
